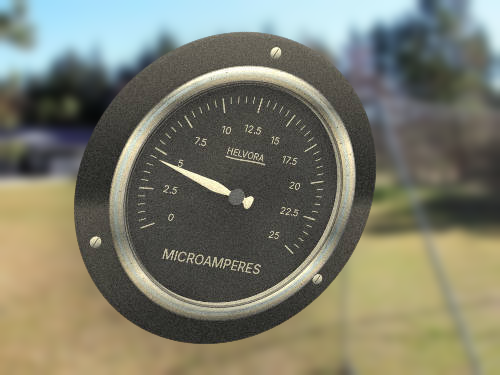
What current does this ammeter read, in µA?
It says 4.5 µA
